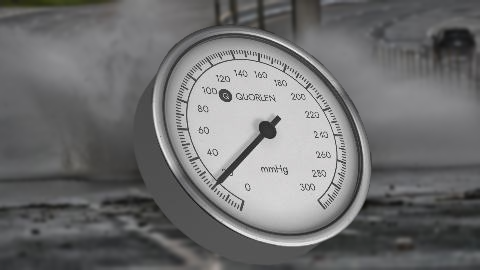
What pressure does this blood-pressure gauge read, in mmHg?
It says 20 mmHg
